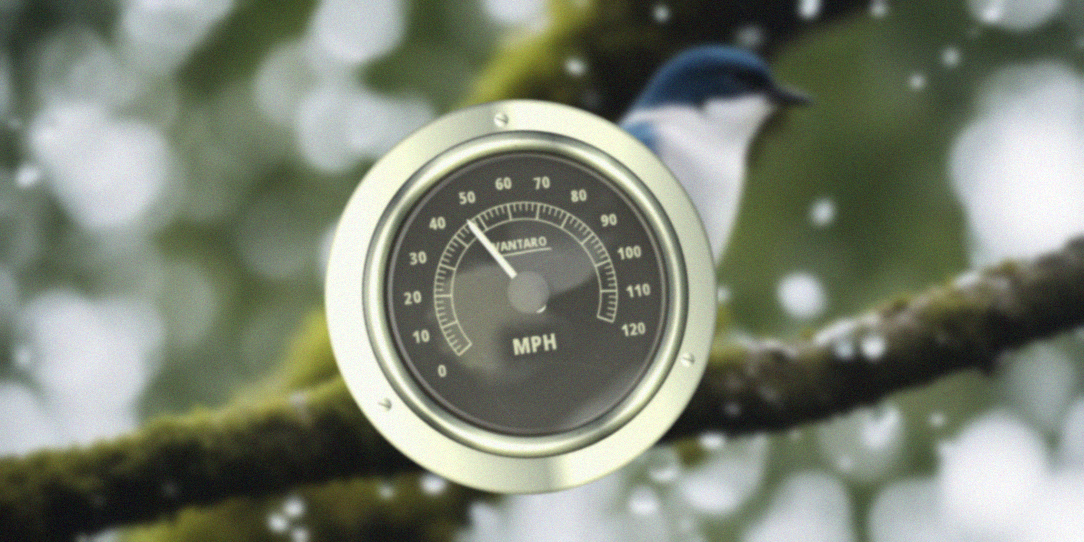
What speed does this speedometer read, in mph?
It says 46 mph
